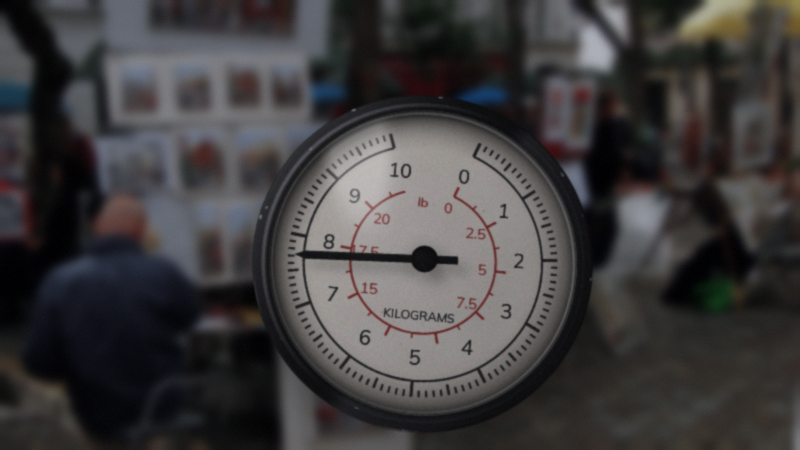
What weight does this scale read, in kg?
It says 7.7 kg
